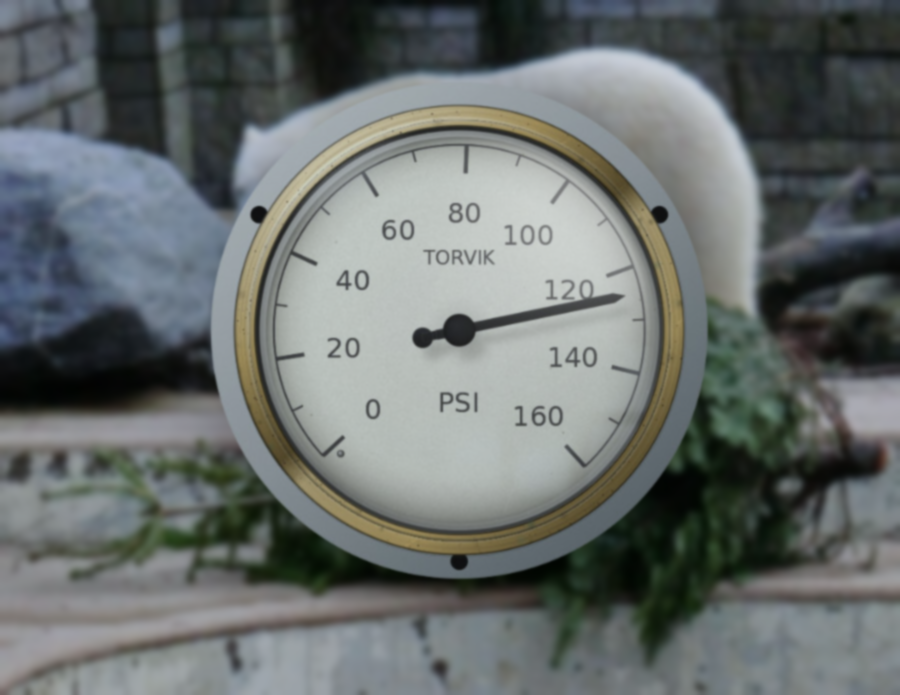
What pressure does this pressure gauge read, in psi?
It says 125 psi
